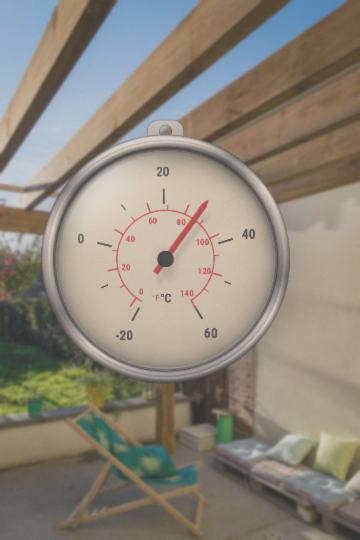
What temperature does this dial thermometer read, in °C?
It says 30 °C
